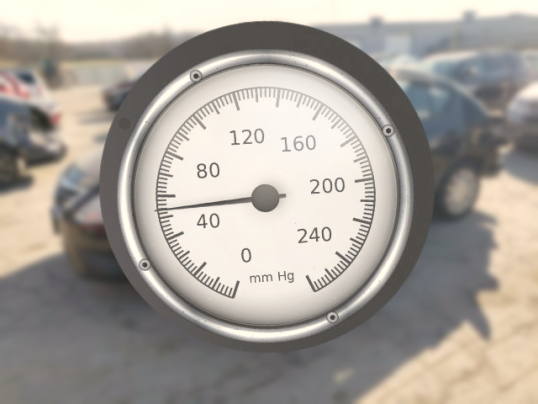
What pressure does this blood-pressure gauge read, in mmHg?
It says 54 mmHg
